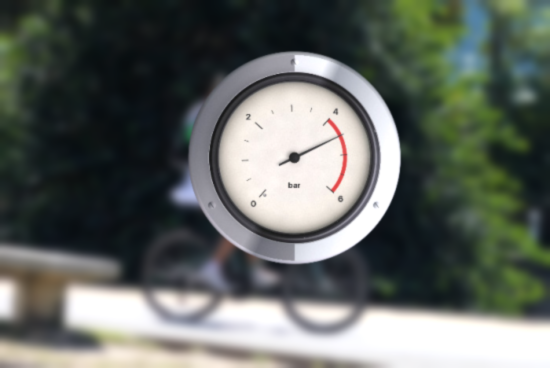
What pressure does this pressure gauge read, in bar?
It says 4.5 bar
